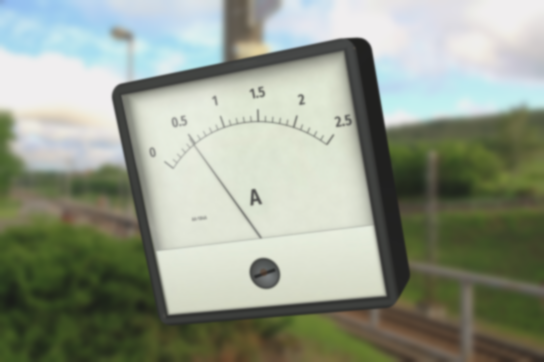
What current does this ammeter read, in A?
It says 0.5 A
